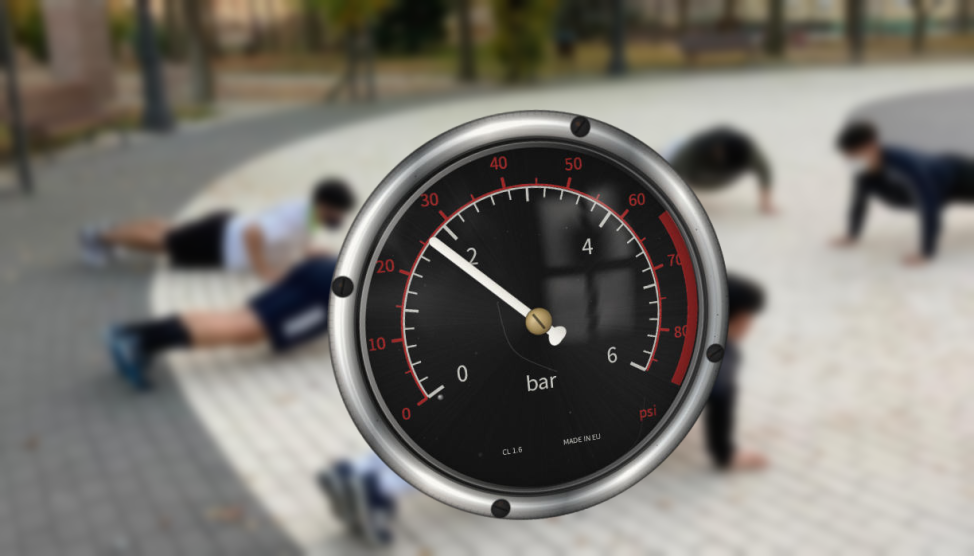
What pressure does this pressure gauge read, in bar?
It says 1.8 bar
